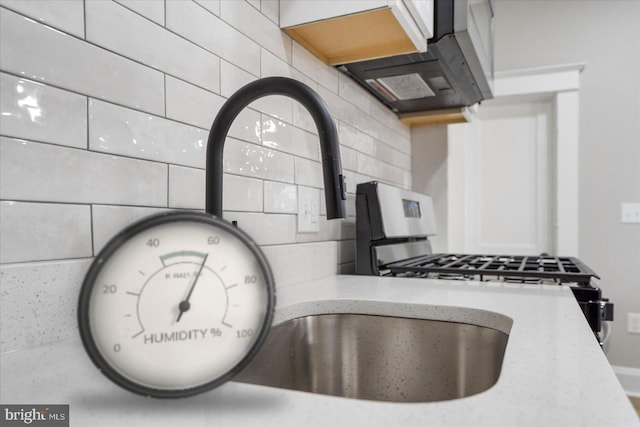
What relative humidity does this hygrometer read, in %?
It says 60 %
